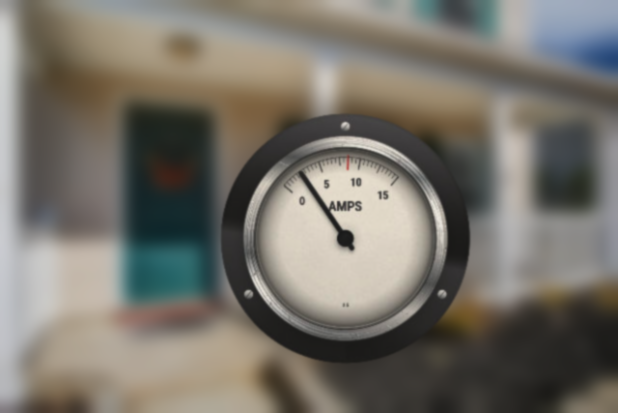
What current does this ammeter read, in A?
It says 2.5 A
